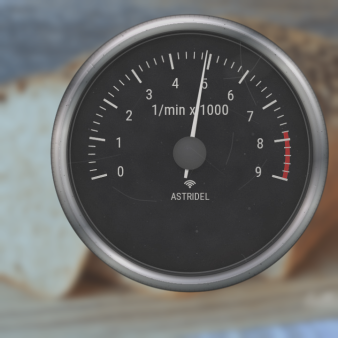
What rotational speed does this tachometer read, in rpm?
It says 4900 rpm
